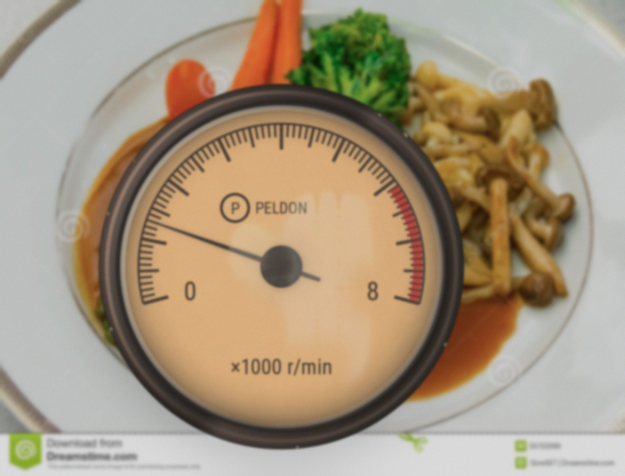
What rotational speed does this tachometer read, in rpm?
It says 1300 rpm
